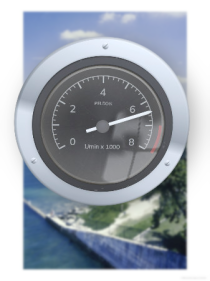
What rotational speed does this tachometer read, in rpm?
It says 6400 rpm
